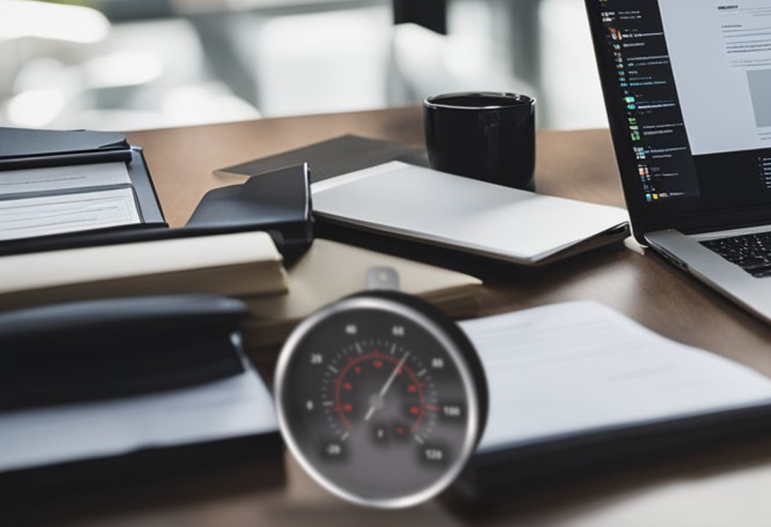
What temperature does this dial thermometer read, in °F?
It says 68 °F
